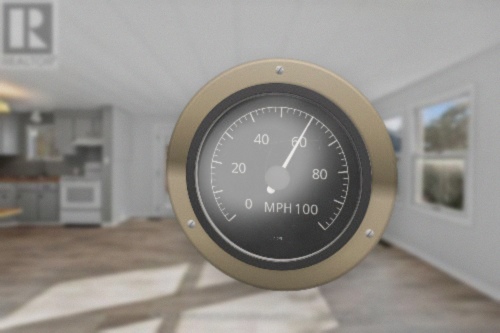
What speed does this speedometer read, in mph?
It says 60 mph
